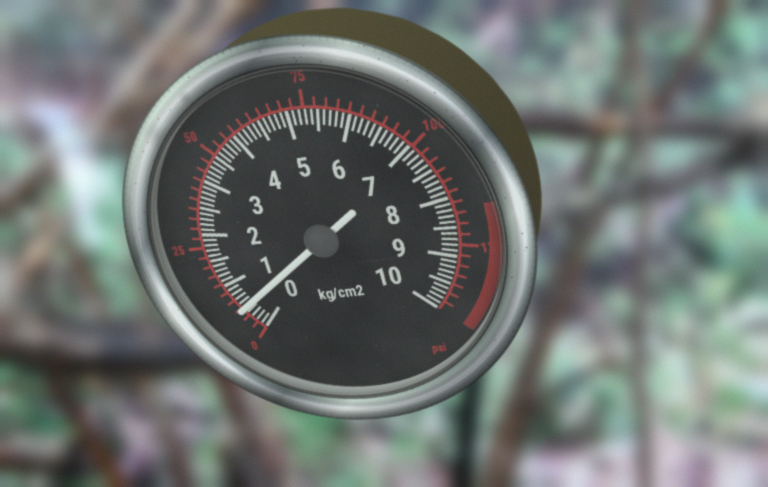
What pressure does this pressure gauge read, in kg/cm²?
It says 0.5 kg/cm²
